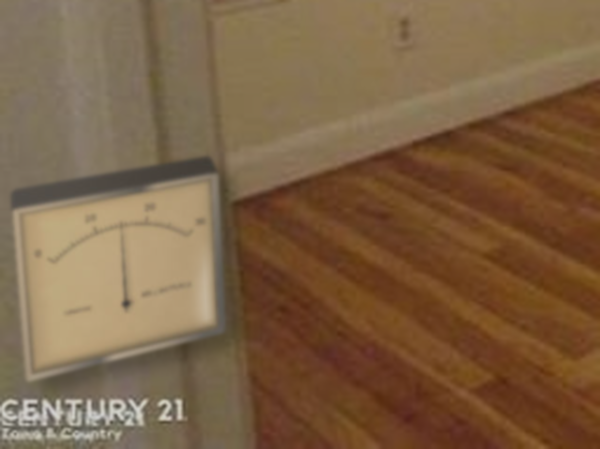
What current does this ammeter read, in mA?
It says 15 mA
